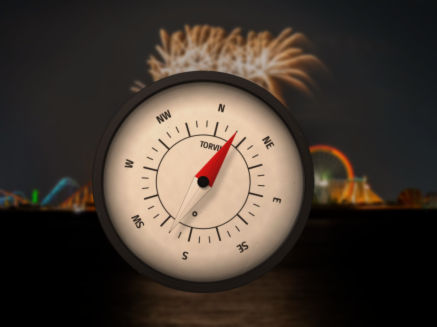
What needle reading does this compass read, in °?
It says 20 °
